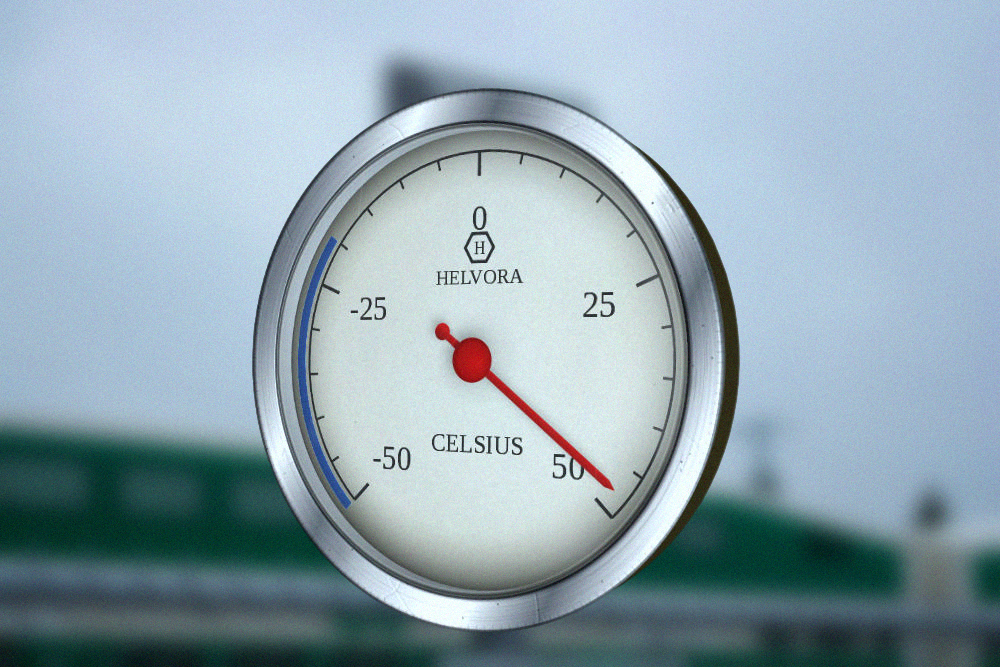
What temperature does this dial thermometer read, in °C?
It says 47.5 °C
